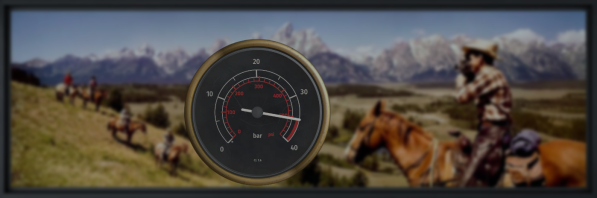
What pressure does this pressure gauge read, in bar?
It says 35 bar
